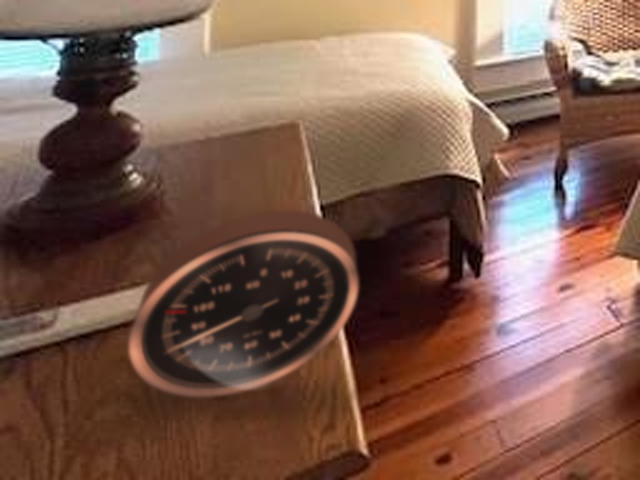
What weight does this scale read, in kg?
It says 85 kg
